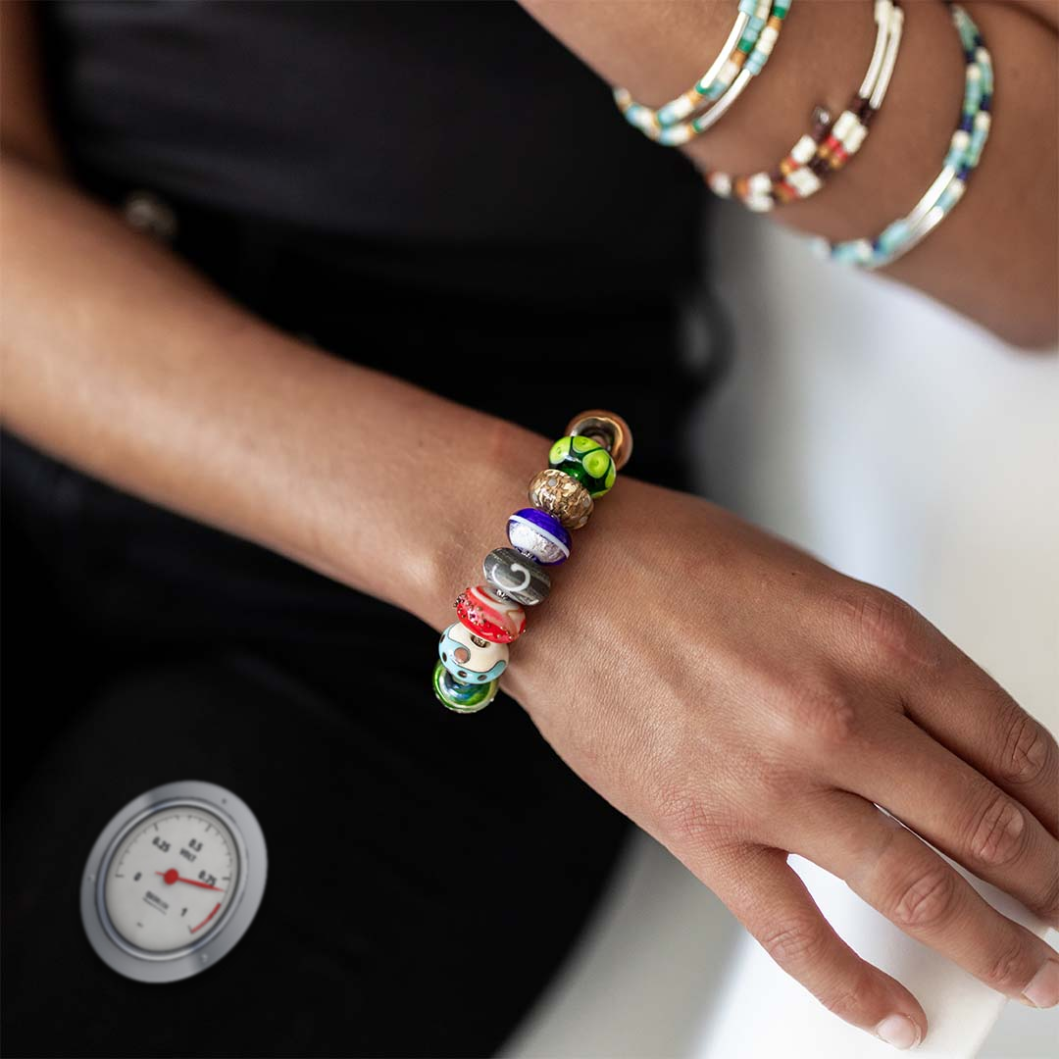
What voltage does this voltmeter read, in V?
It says 0.8 V
